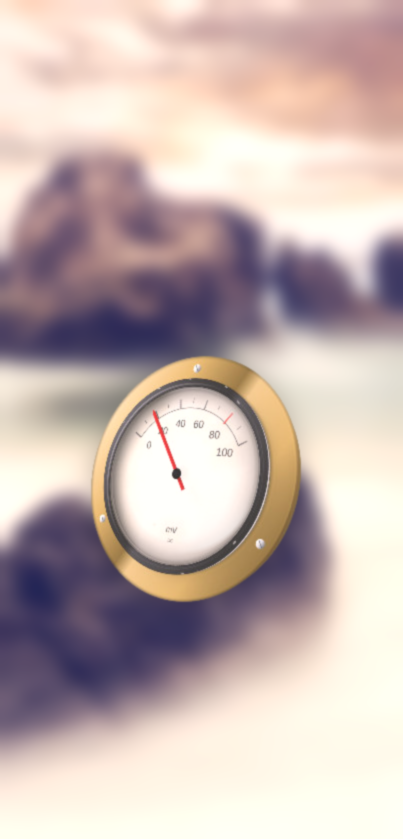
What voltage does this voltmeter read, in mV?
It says 20 mV
